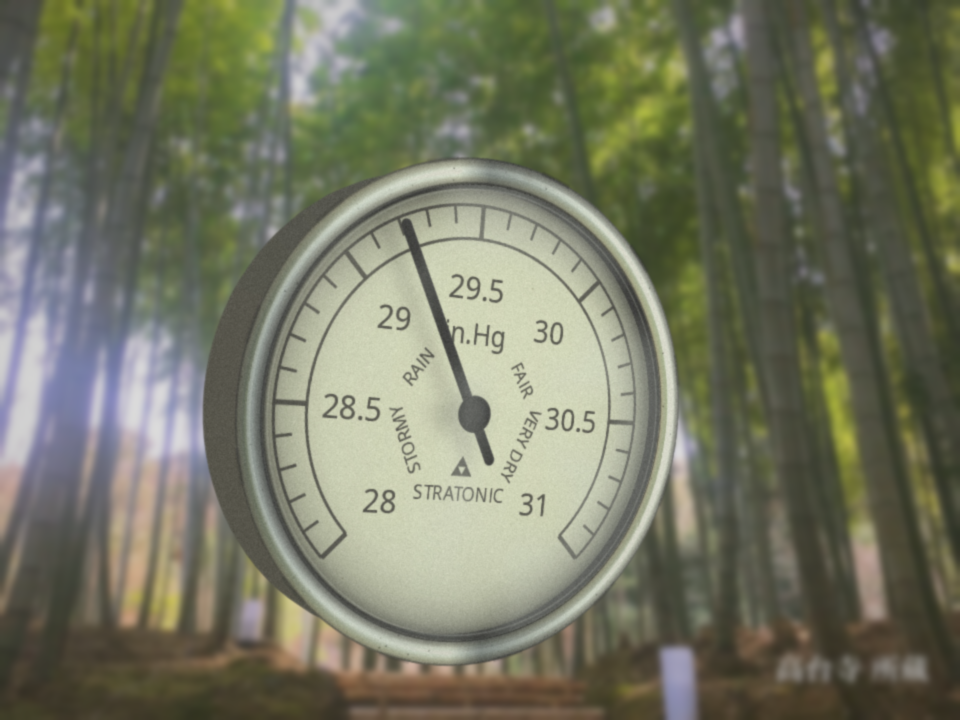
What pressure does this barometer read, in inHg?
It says 29.2 inHg
